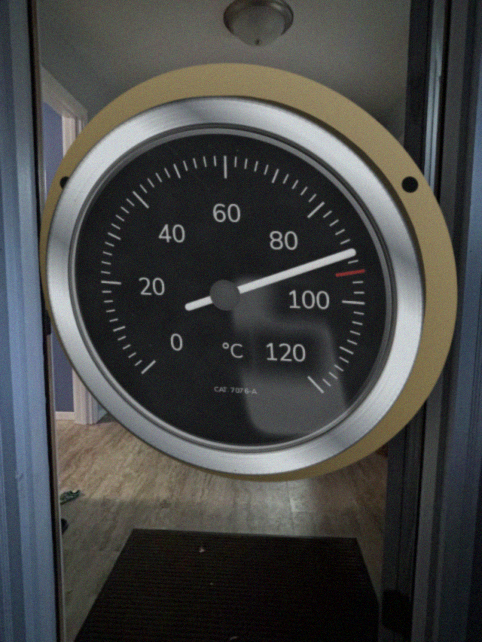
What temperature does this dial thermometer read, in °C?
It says 90 °C
